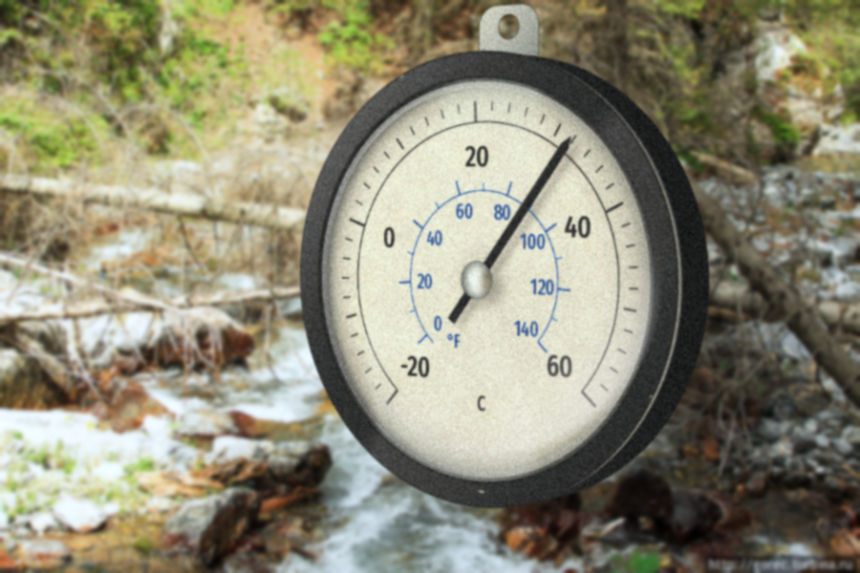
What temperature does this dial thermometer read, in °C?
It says 32 °C
